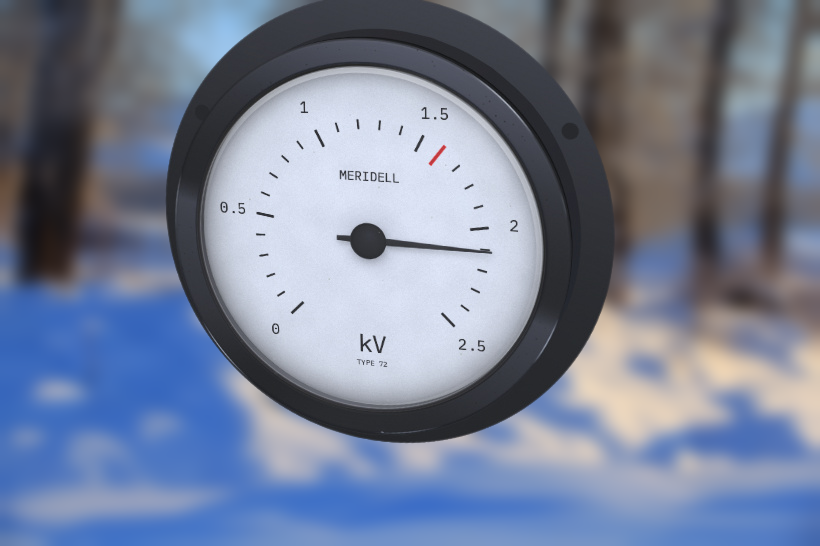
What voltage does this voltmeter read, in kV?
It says 2.1 kV
